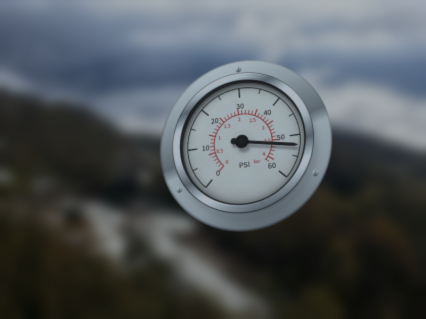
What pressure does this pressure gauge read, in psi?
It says 52.5 psi
